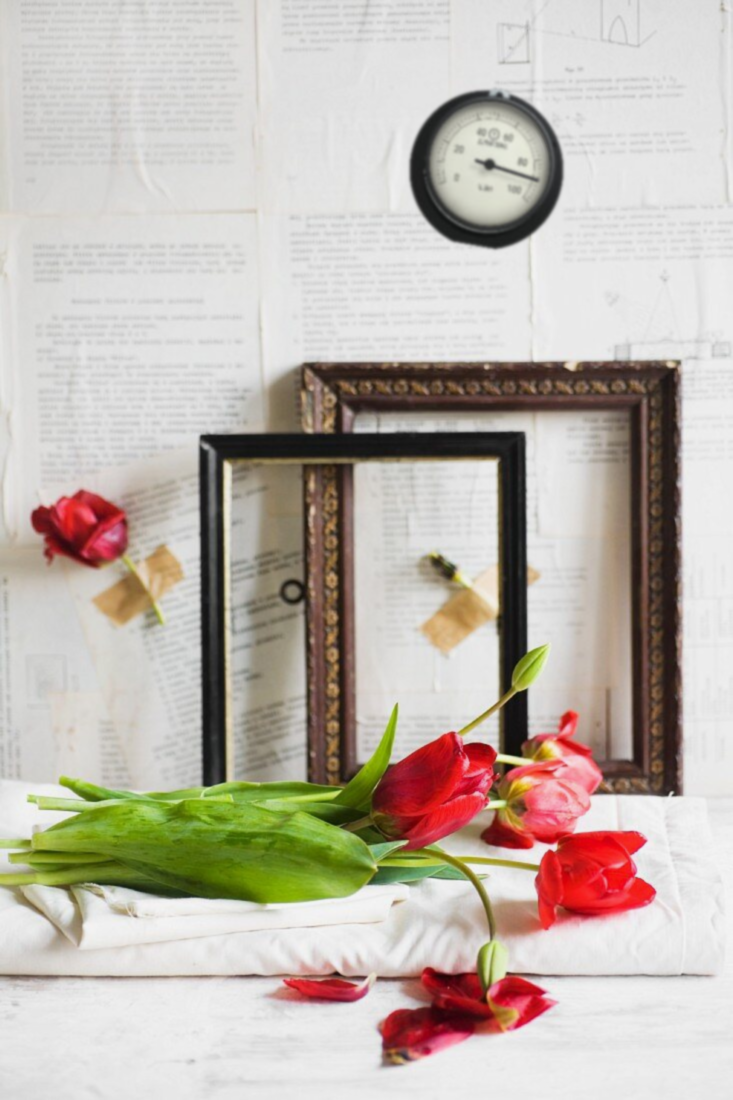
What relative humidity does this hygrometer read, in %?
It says 90 %
